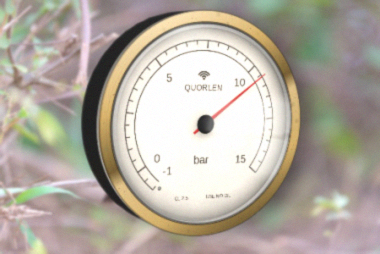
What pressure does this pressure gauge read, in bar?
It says 10.5 bar
